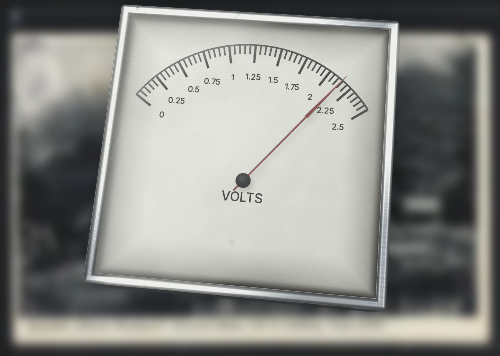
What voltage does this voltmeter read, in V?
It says 2.15 V
